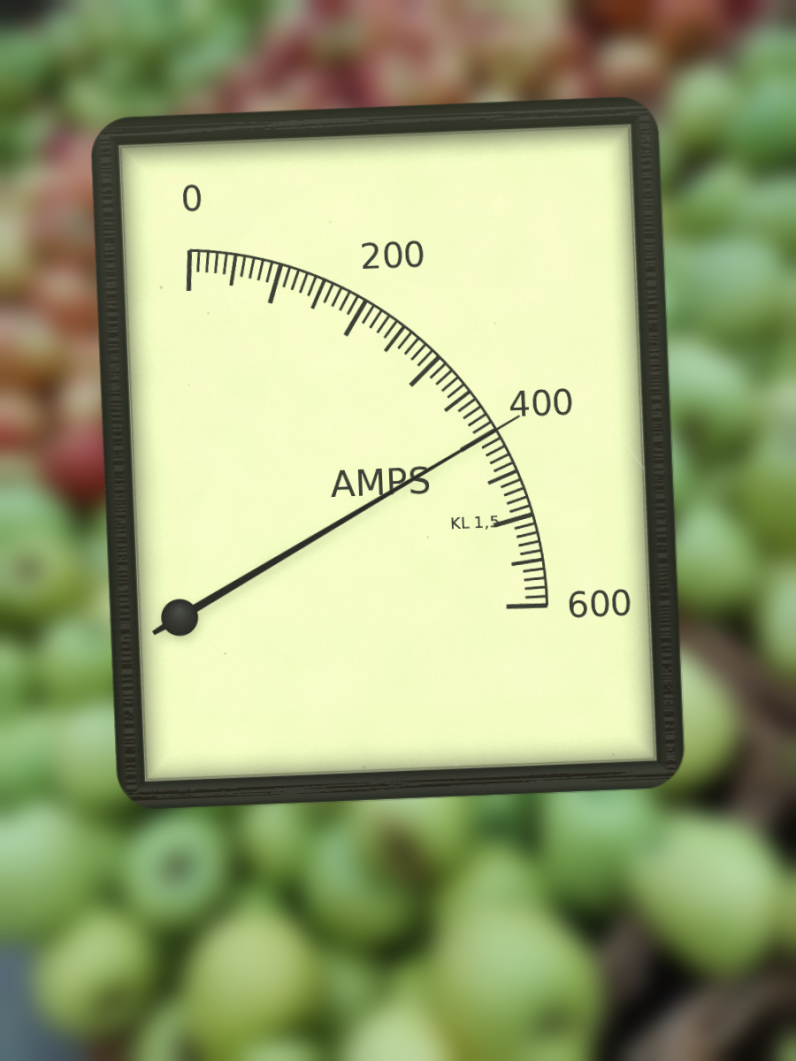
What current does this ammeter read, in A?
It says 400 A
